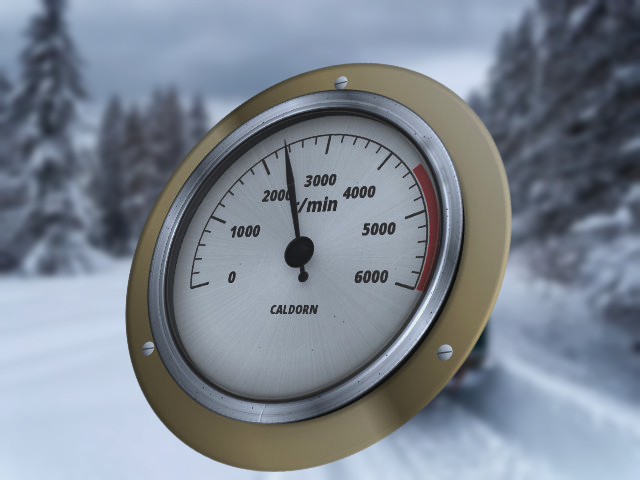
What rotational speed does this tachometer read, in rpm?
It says 2400 rpm
